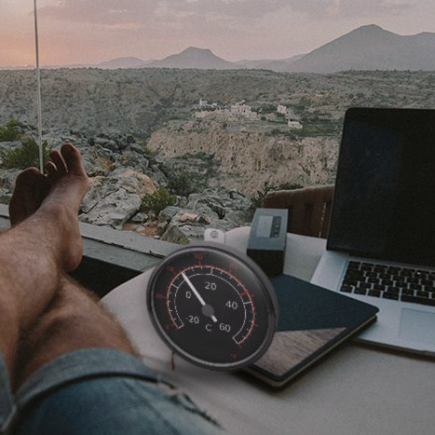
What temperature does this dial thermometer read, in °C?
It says 8 °C
